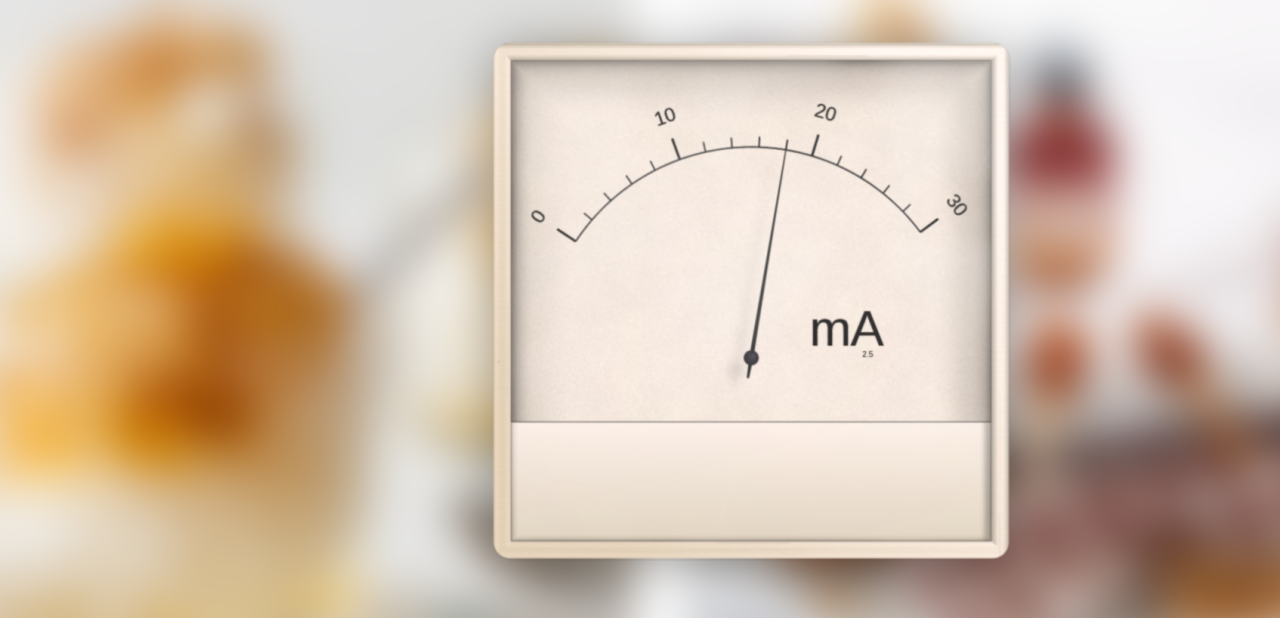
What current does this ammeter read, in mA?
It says 18 mA
